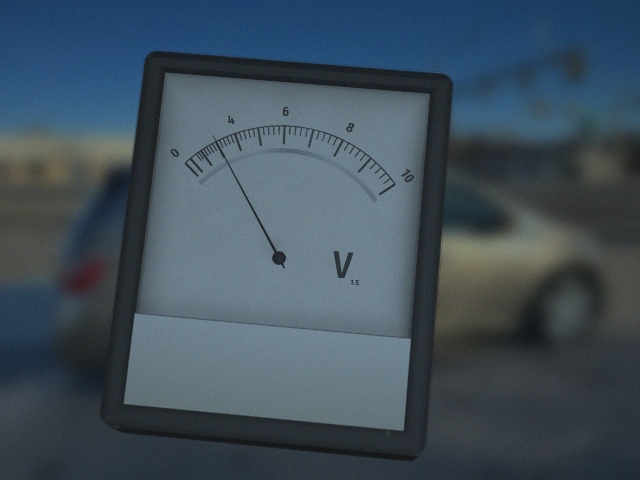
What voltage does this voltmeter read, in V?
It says 3 V
